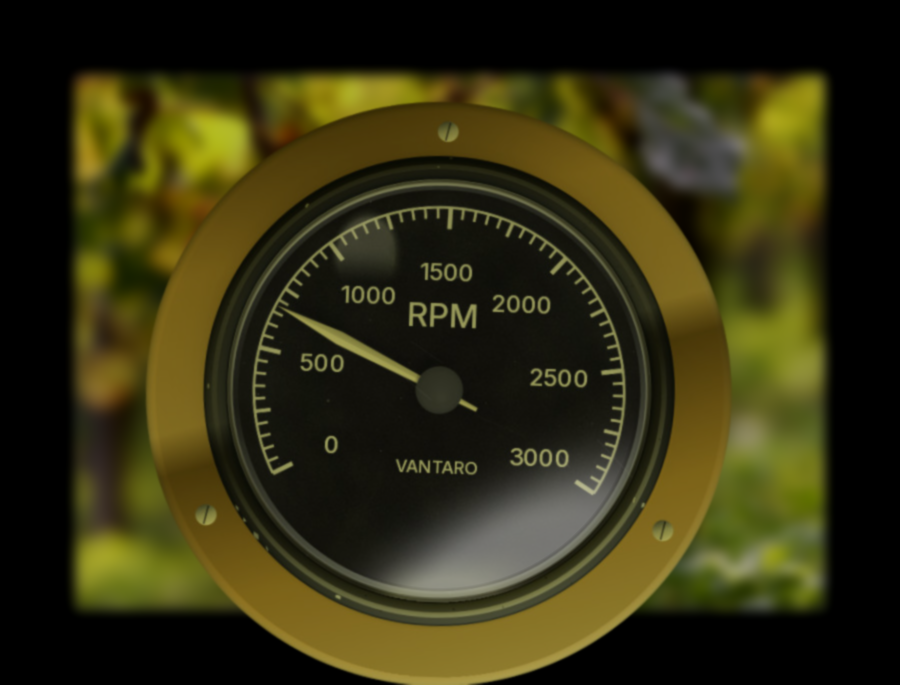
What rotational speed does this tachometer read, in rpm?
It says 675 rpm
